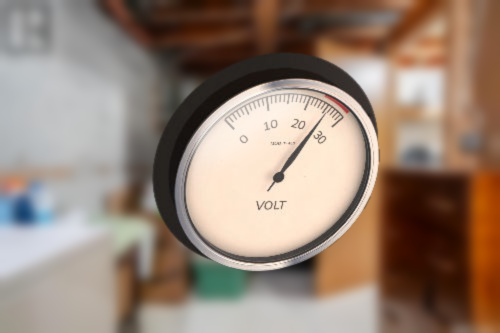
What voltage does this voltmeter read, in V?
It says 25 V
